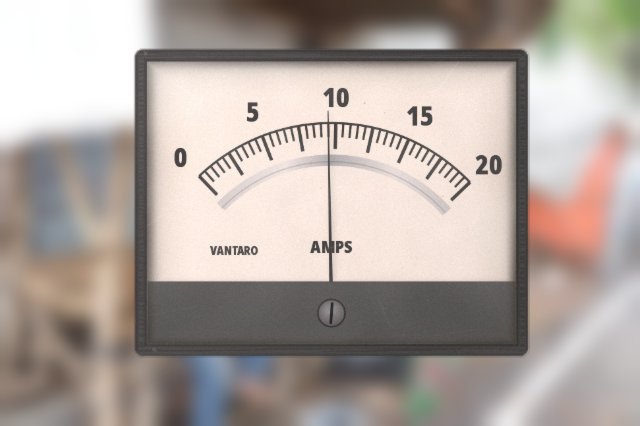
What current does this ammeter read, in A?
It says 9.5 A
